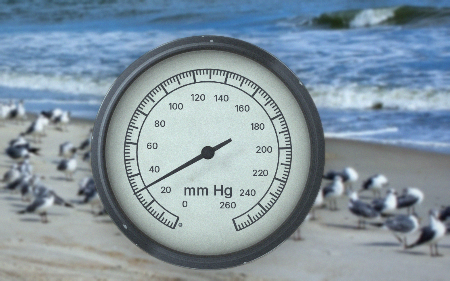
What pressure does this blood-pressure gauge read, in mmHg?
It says 30 mmHg
